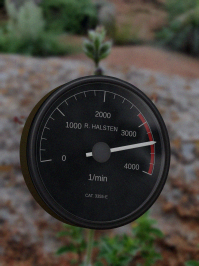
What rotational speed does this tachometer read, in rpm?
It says 3400 rpm
